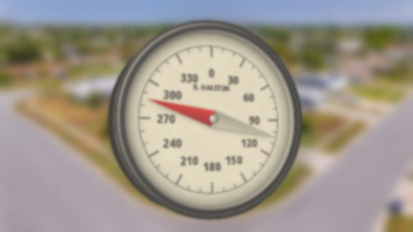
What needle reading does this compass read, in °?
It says 285 °
